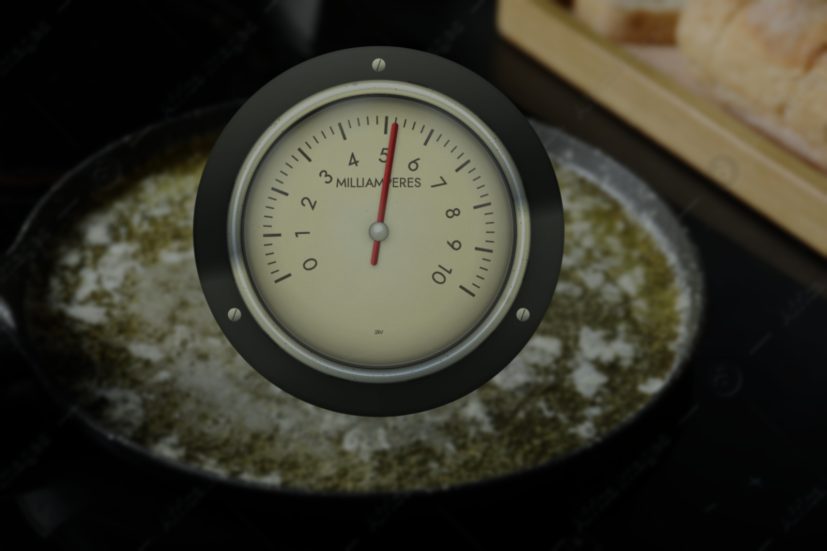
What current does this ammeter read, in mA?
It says 5.2 mA
